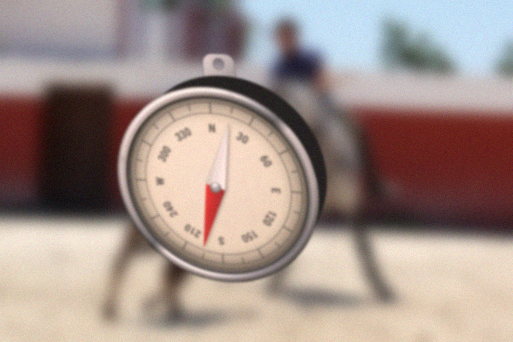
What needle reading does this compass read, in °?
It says 195 °
